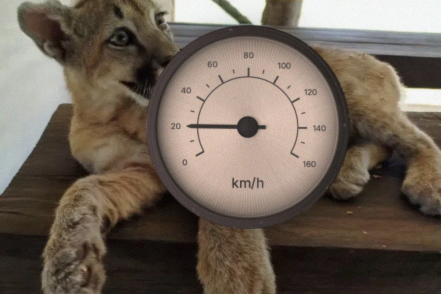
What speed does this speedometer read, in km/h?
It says 20 km/h
